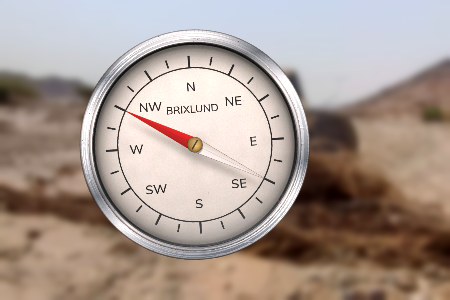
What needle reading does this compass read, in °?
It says 300 °
